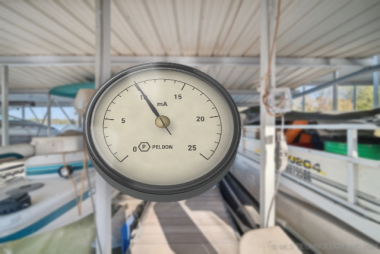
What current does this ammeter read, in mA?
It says 10 mA
